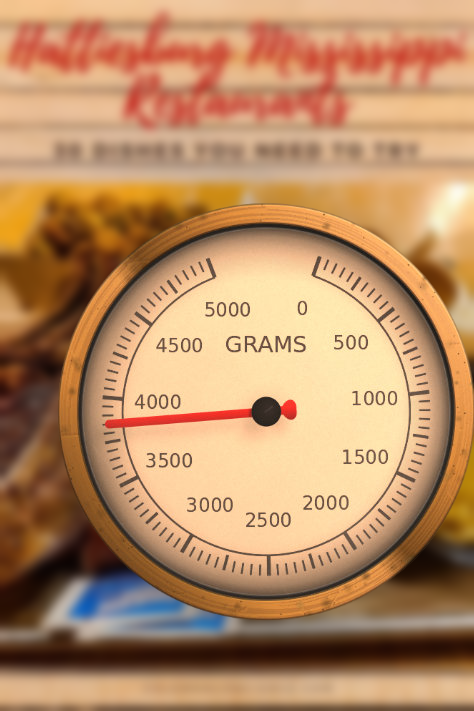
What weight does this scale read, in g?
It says 3850 g
